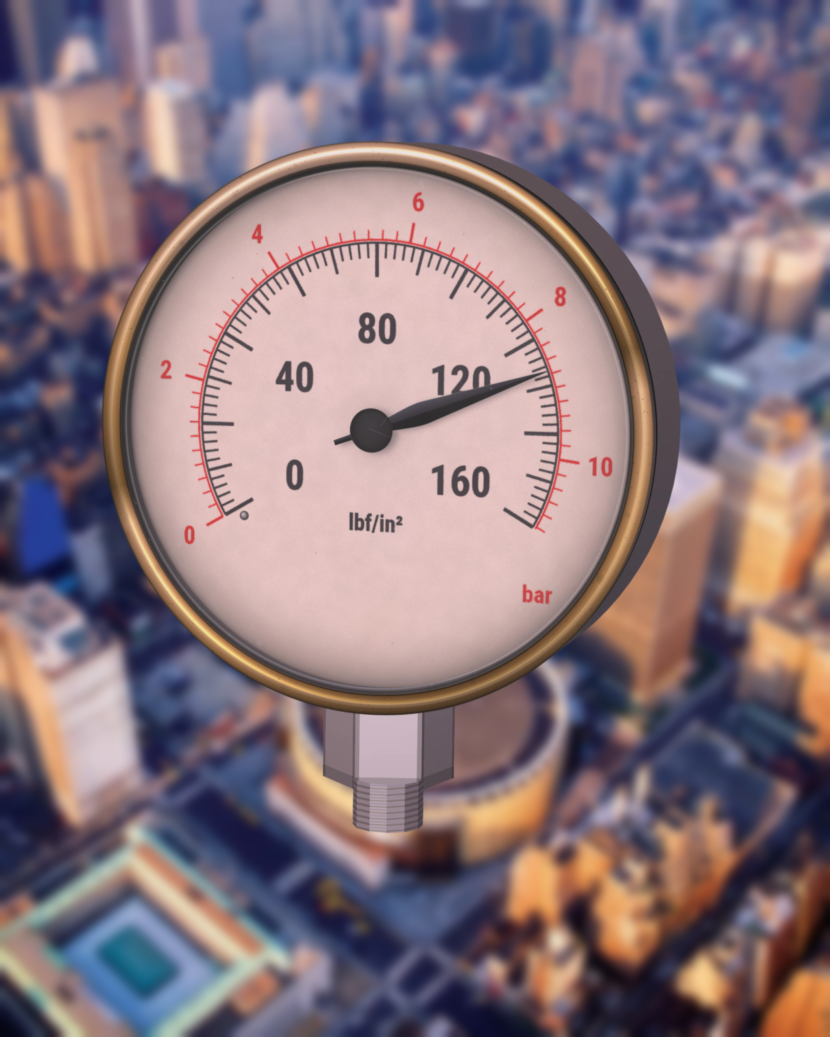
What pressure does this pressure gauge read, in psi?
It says 127 psi
